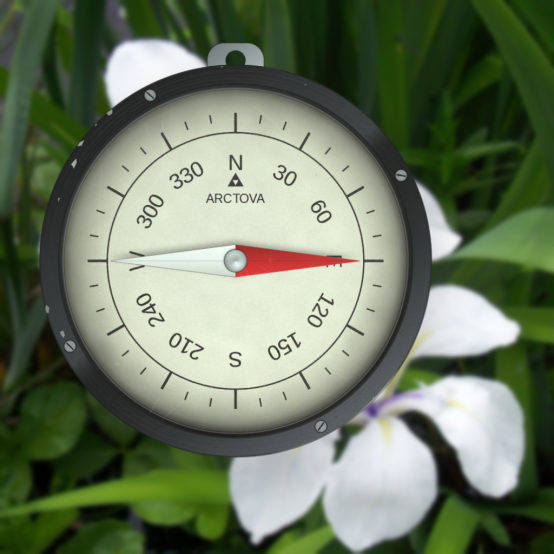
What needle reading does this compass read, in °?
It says 90 °
